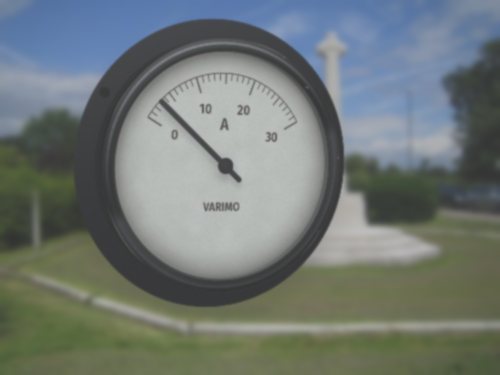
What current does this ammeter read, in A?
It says 3 A
